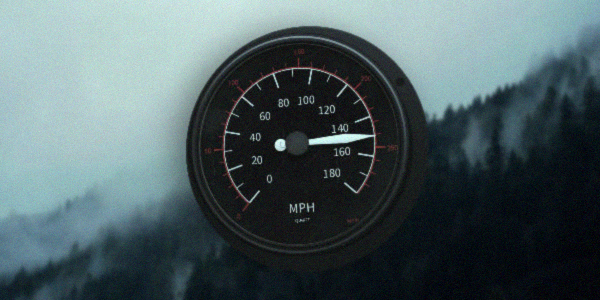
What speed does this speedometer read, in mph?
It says 150 mph
